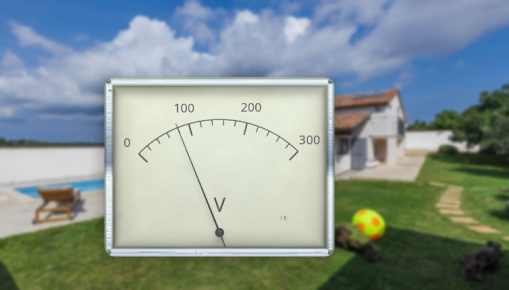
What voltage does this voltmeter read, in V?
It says 80 V
